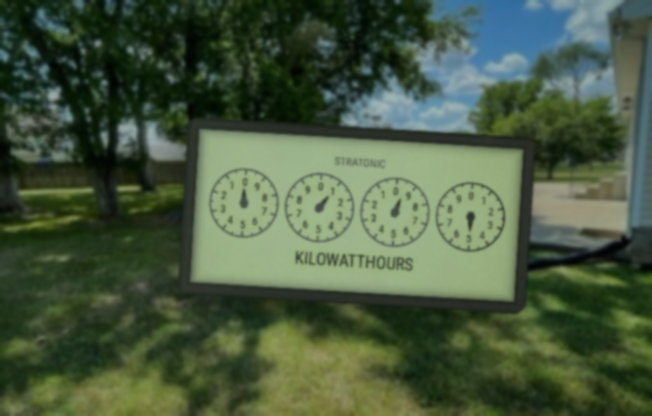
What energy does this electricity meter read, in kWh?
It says 95 kWh
